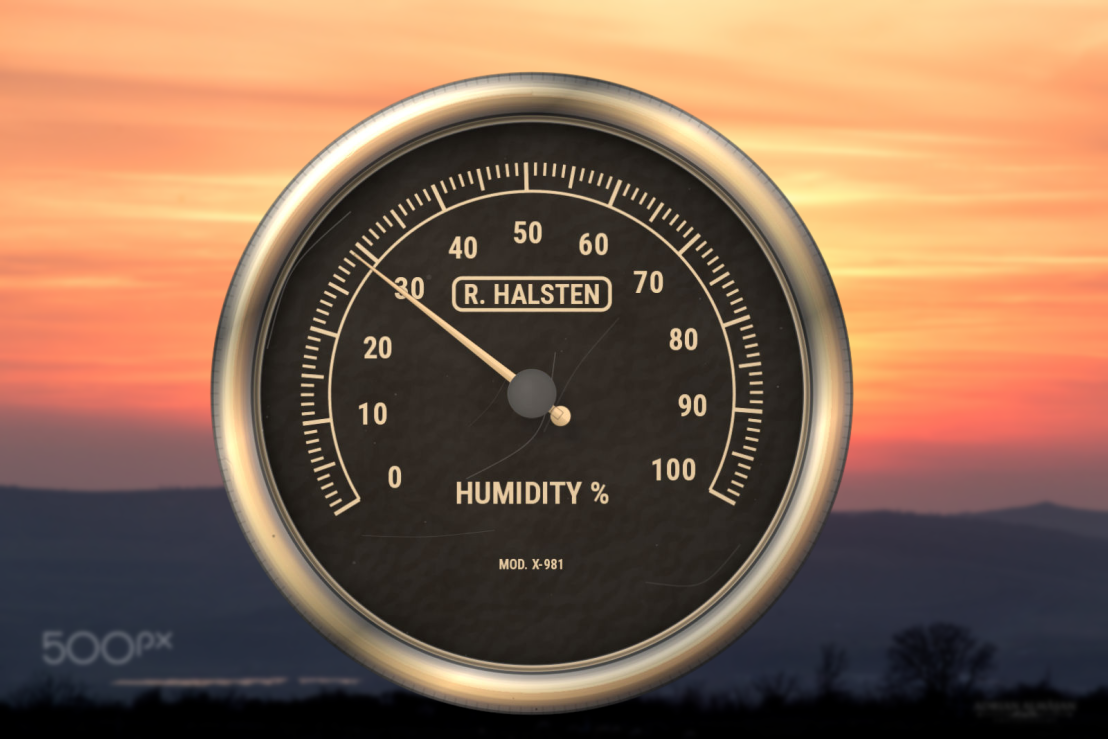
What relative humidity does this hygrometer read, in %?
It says 29 %
